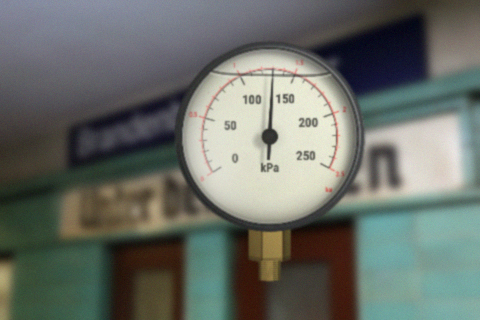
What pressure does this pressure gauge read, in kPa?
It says 130 kPa
